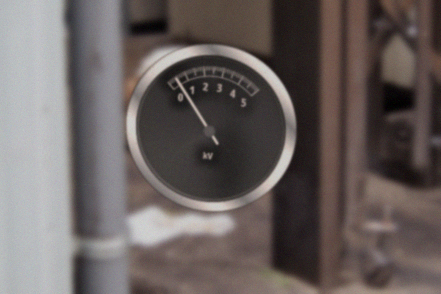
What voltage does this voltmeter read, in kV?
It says 0.5 kV
